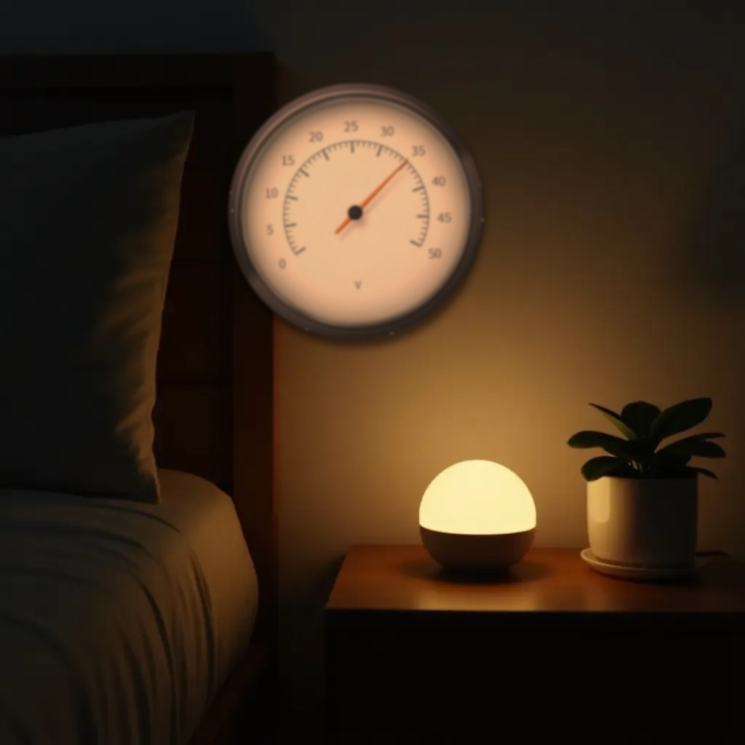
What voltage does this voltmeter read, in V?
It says 35 V
